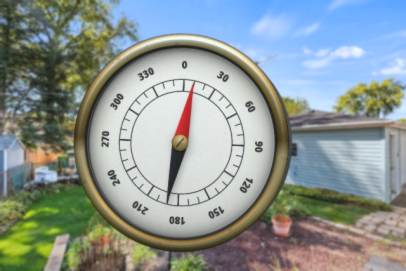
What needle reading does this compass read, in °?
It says 10 °
